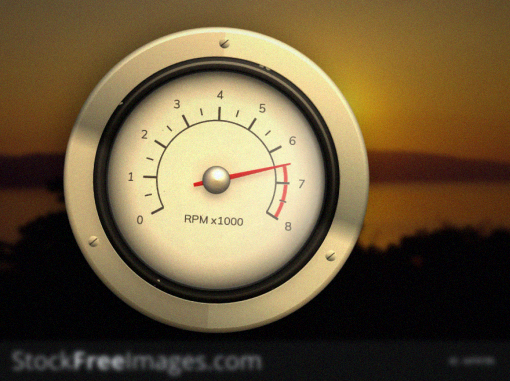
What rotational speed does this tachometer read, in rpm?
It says 6500 rpm
